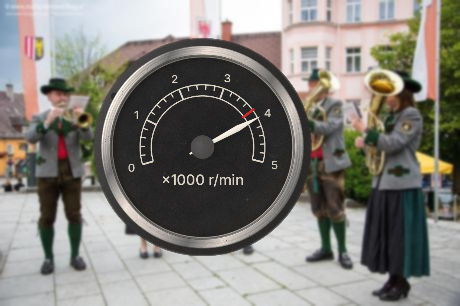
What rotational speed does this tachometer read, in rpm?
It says 4000 rpm
